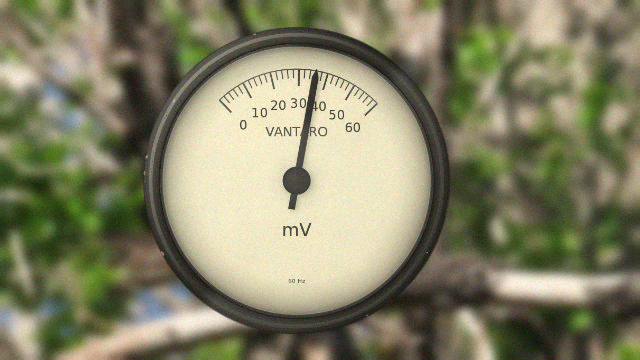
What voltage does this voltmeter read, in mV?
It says 36 mV
